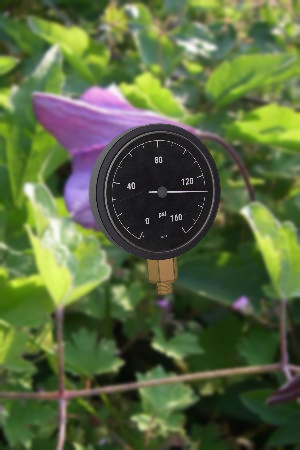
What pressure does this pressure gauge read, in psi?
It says 130 psi
